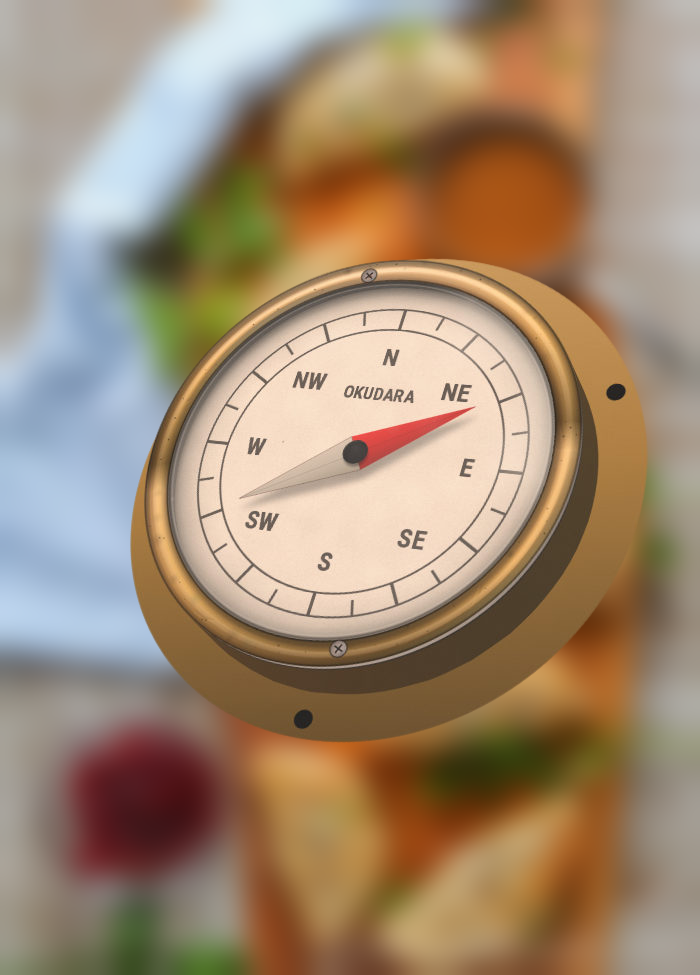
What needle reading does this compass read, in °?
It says 60 °
